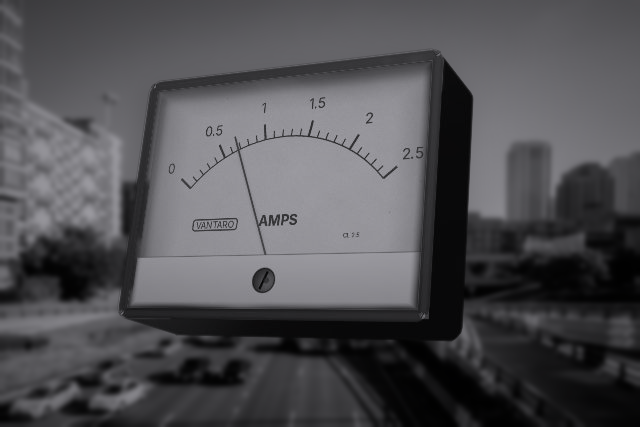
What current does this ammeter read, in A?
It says 0.7 A
